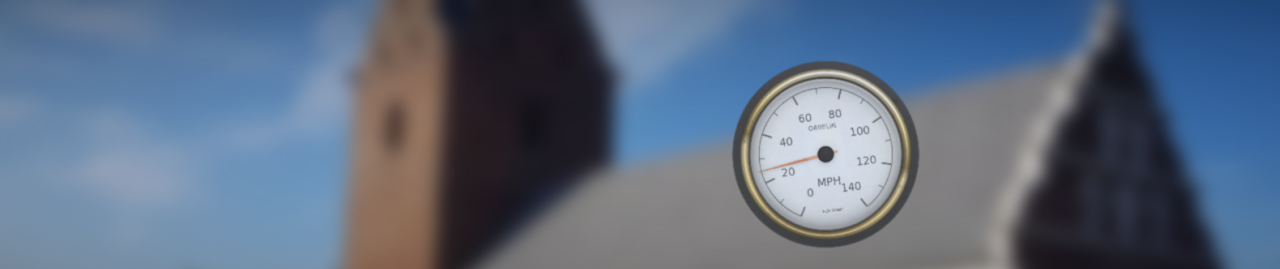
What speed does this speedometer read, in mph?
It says 25 mph
